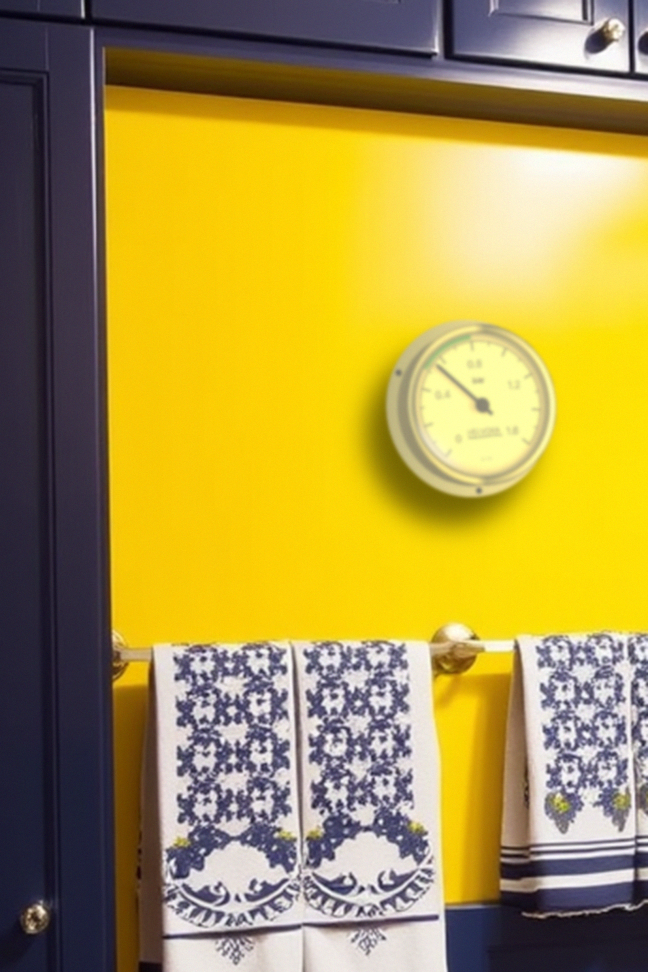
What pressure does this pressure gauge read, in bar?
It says 0.55 bar
